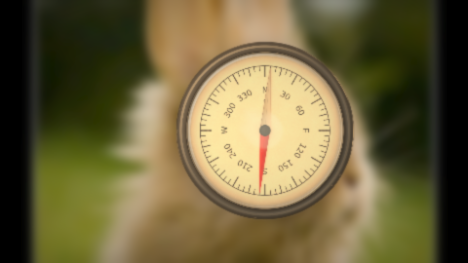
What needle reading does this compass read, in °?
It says 185 °
